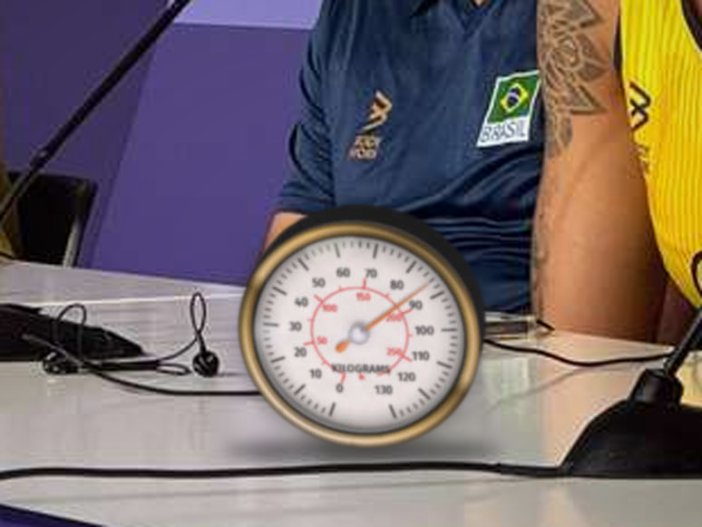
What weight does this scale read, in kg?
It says 86 kg
